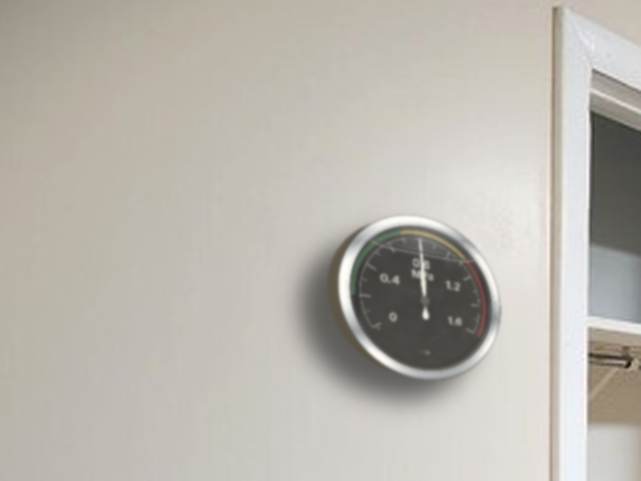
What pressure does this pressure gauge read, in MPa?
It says 0.8 MPa
